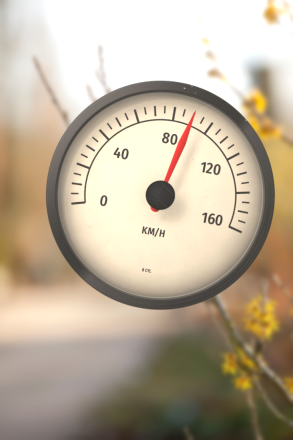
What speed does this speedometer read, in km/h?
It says 90 km/h
